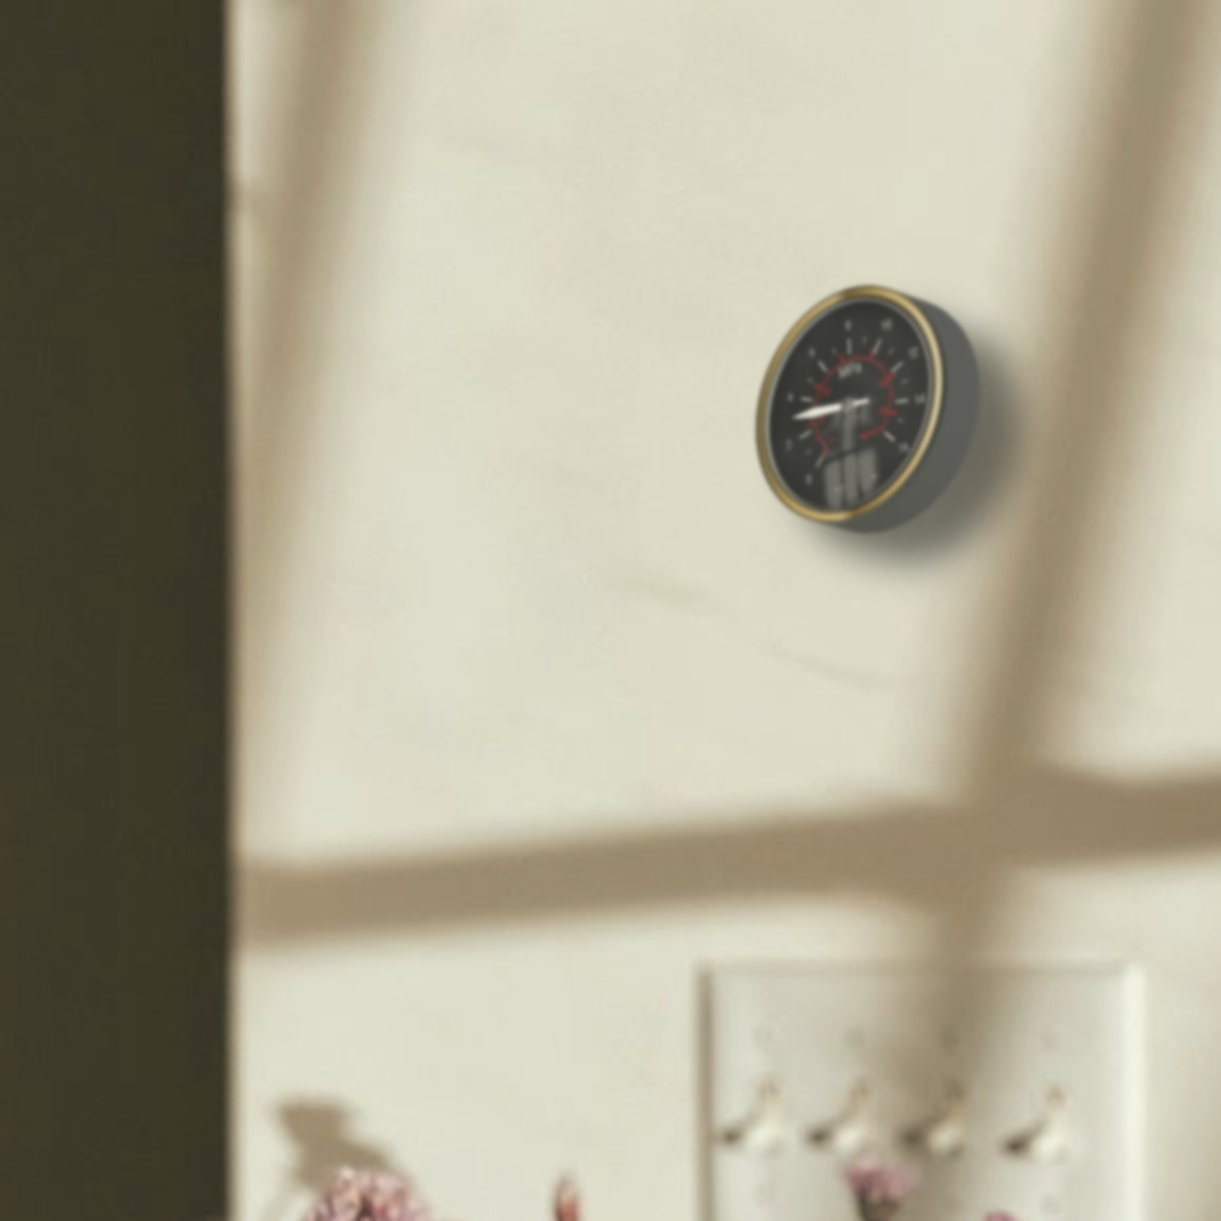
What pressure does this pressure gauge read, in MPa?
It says 3 MPa
